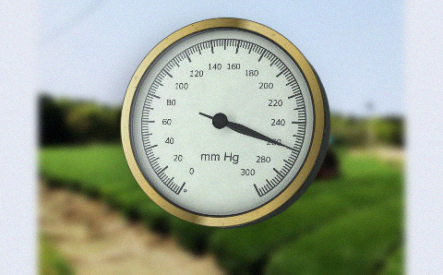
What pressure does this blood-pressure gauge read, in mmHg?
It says 260 mmHg
